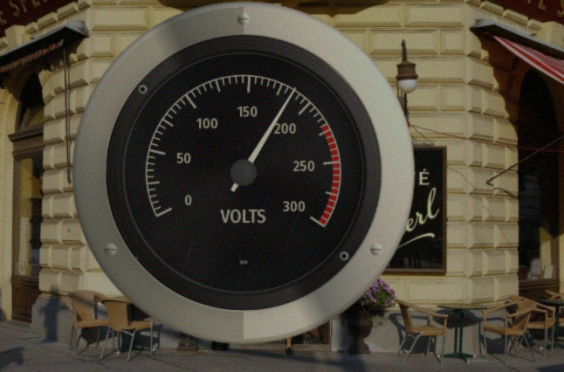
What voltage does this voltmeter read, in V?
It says 185 V
